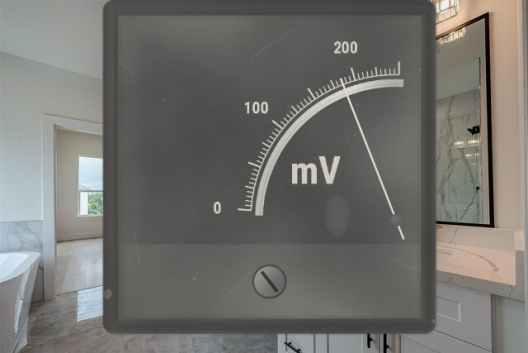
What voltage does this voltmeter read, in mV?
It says 185 mV
